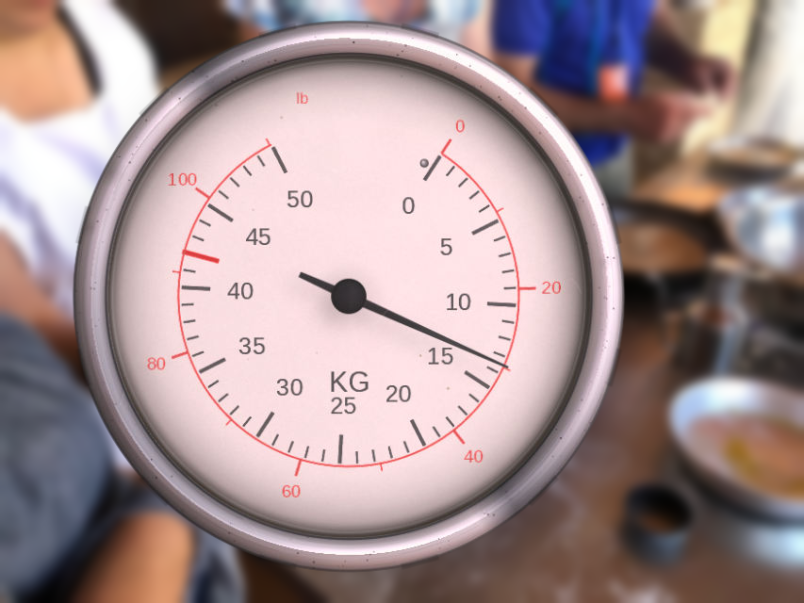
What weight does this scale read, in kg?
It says 13.5 kg
